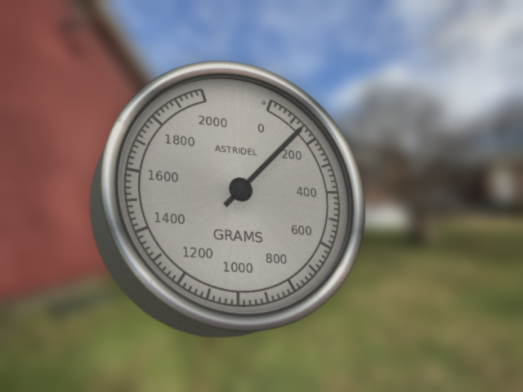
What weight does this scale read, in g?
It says 140 g
